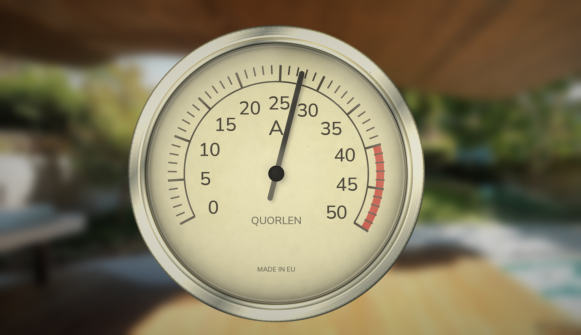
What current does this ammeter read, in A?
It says 27.5 A
